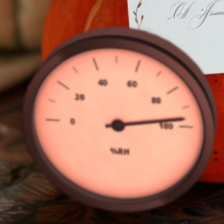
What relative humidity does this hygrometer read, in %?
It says 95 %
